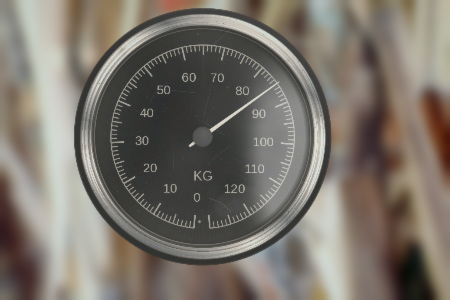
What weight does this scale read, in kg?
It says 85 kg
